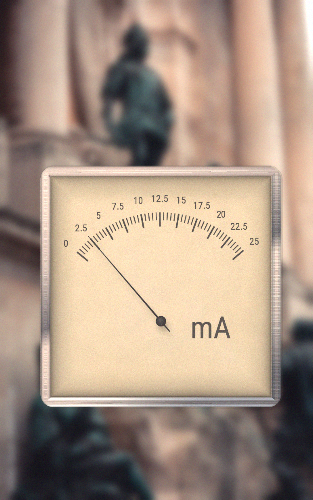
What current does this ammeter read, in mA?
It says 2.5 mA
